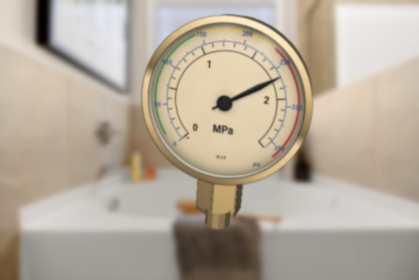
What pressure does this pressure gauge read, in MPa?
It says 1.8 MPa
